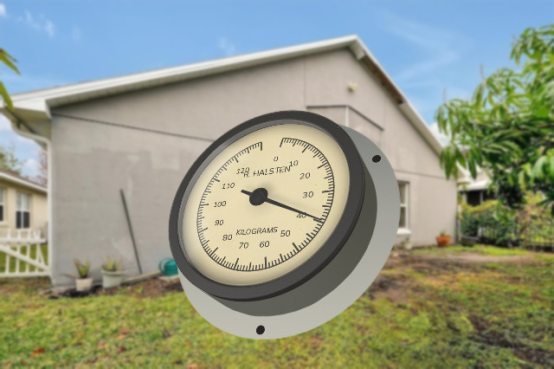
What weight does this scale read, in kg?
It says 40 kg
